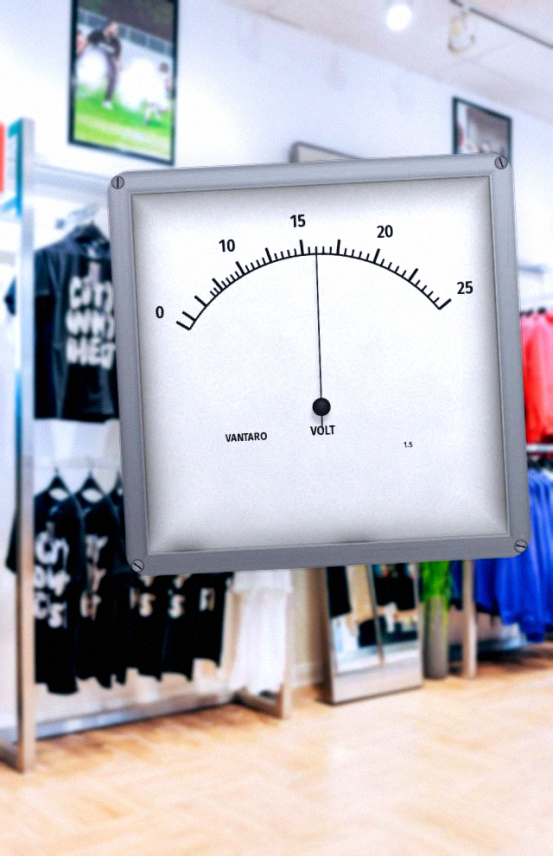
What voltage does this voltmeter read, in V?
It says 16 V
